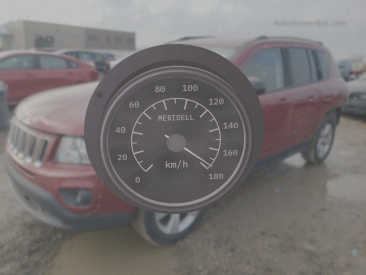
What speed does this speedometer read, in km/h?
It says 175 km/h
